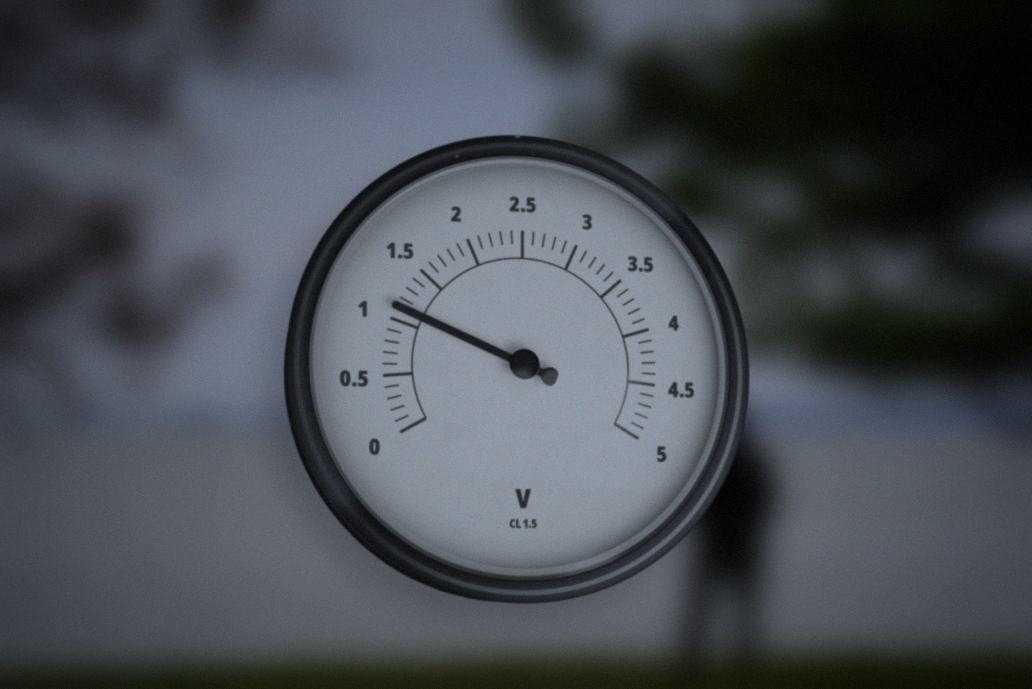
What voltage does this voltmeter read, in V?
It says 1.1 V
